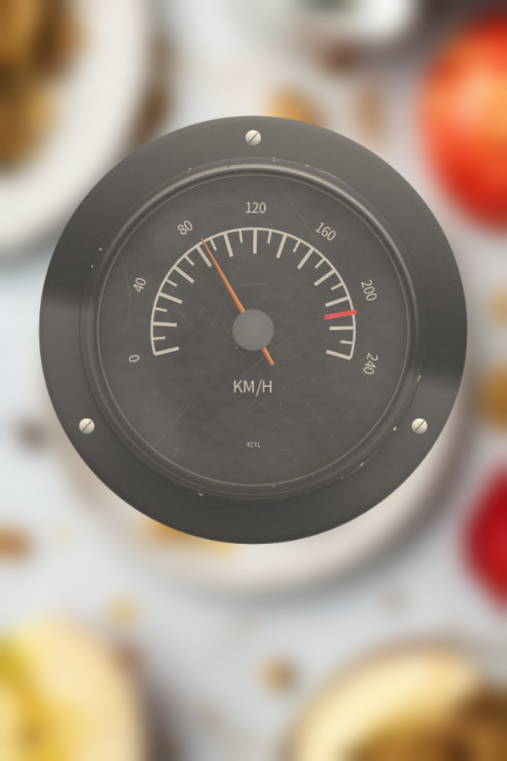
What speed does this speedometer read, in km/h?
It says 85 km/h
